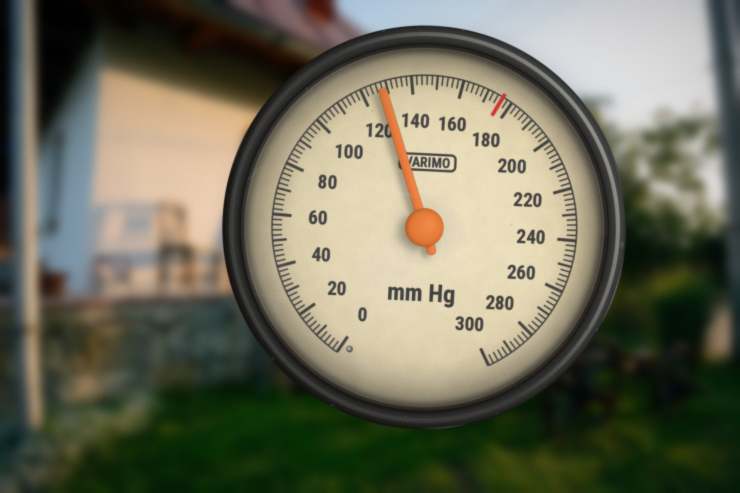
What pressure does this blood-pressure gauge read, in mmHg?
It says 128 mmHg
